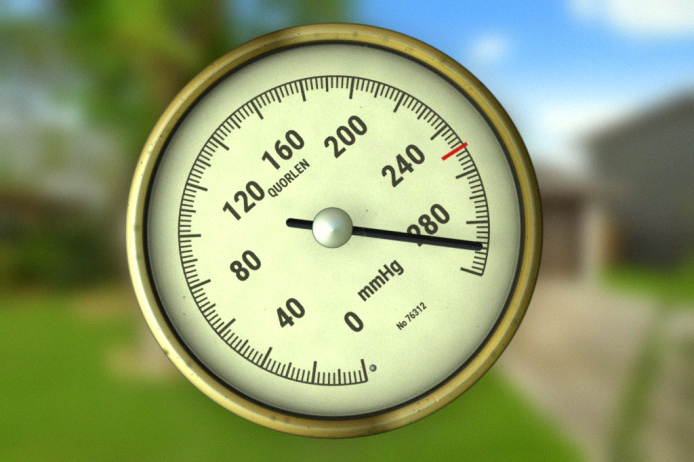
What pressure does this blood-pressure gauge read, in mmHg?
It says 290 mmHg
